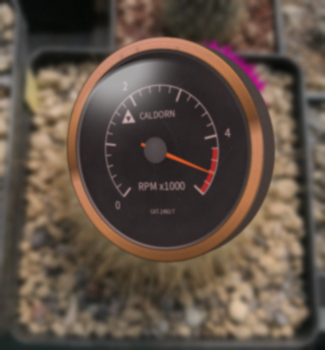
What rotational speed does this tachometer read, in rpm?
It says 4600 rpm
